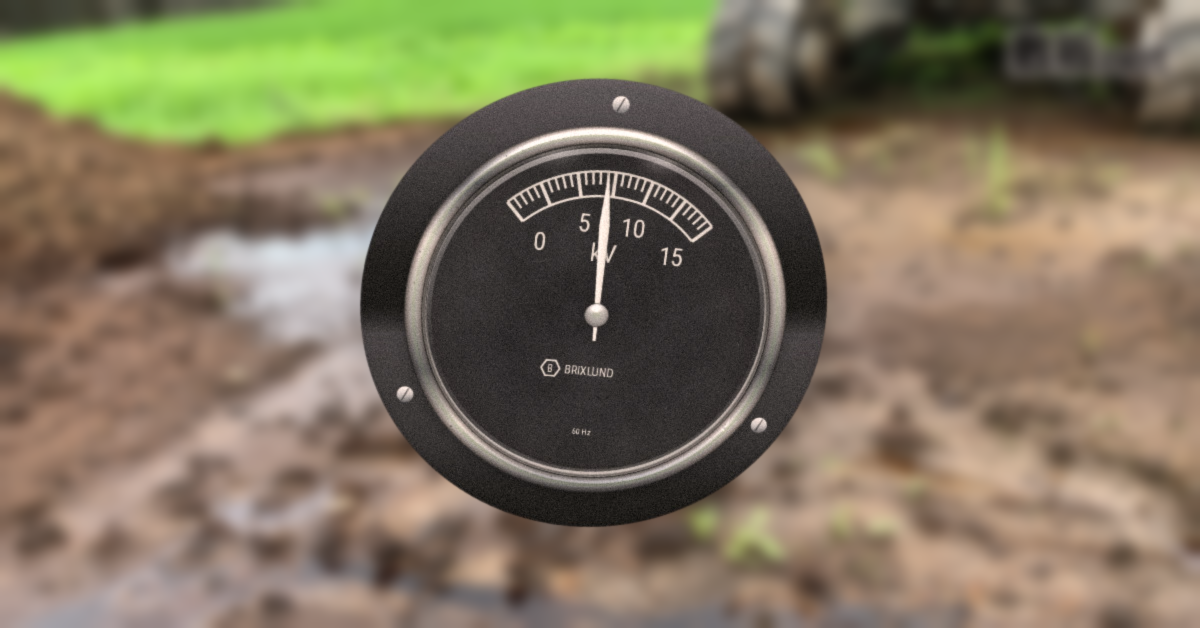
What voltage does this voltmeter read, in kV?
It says 7 kV
